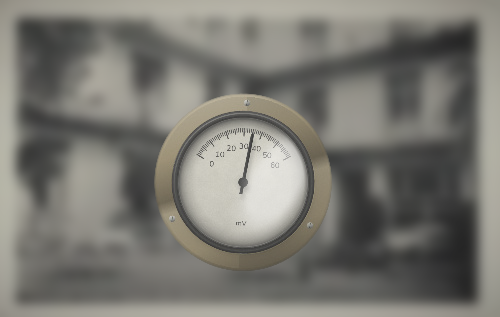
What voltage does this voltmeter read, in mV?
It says 35 mV
